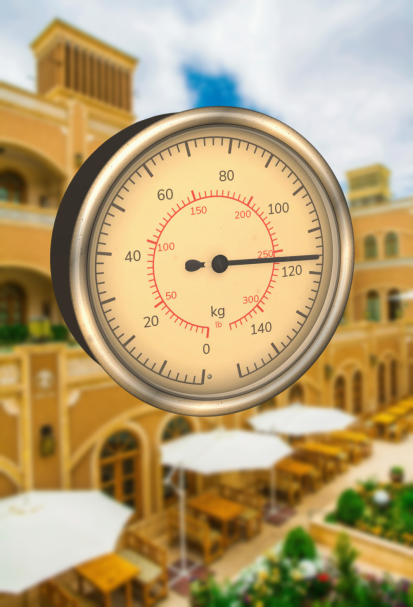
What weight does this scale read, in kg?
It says 116 kg
